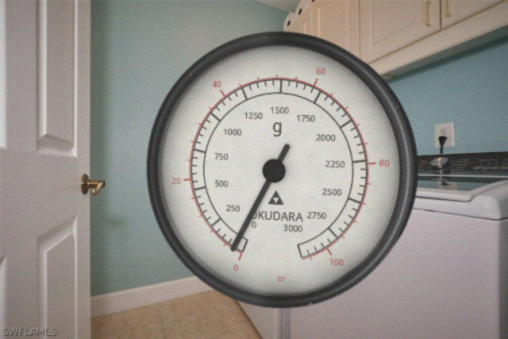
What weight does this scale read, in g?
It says 50 g
